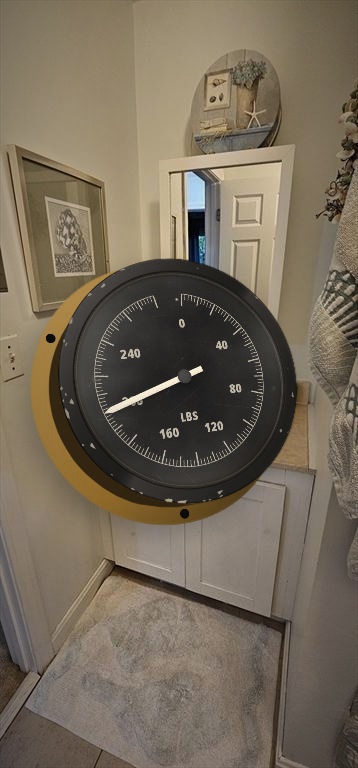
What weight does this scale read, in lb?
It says 200 lb
